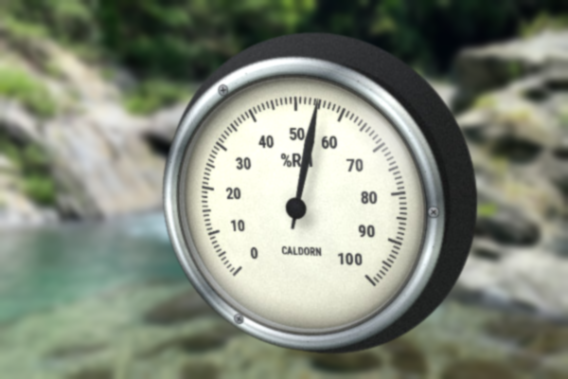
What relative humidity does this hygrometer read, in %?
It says 55 %
